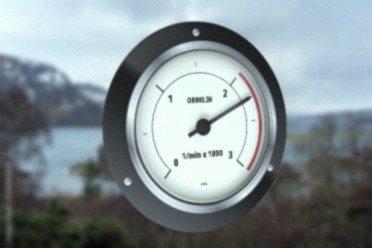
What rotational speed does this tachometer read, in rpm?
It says 2250 rpm
